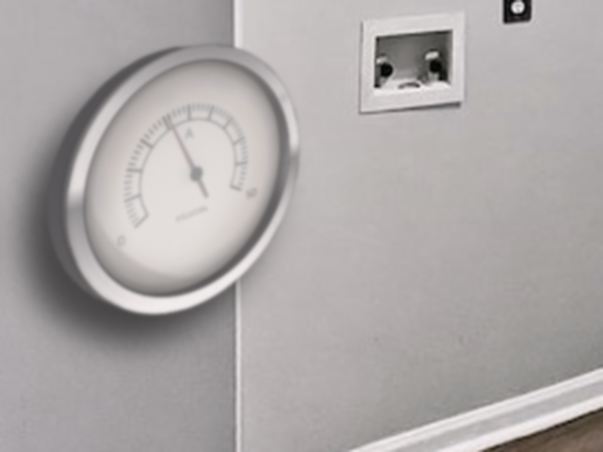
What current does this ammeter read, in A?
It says 20 A
